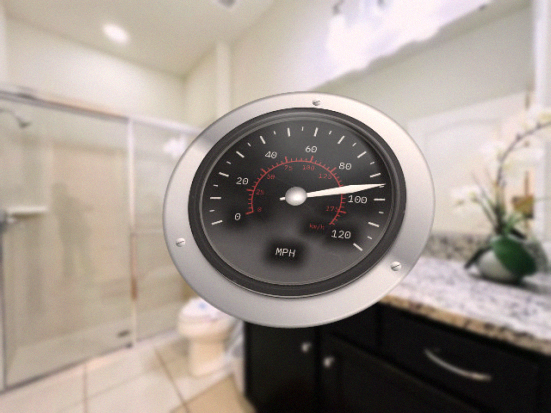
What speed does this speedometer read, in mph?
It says 95 mph
